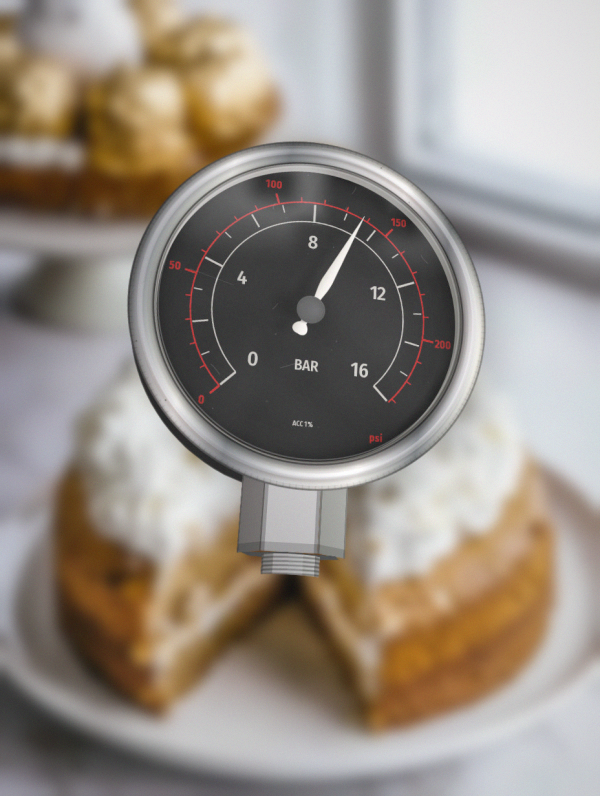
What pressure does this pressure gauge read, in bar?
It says 9.5 bar
